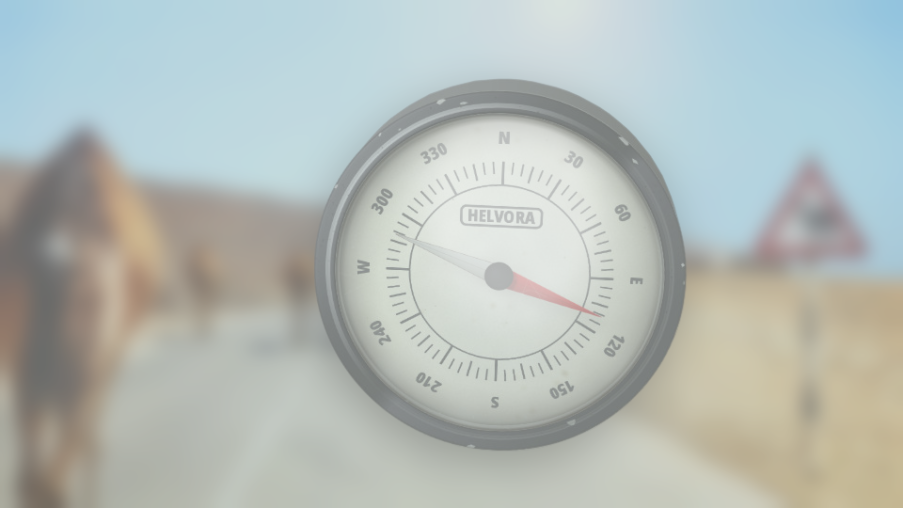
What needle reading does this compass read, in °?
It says 110 °
